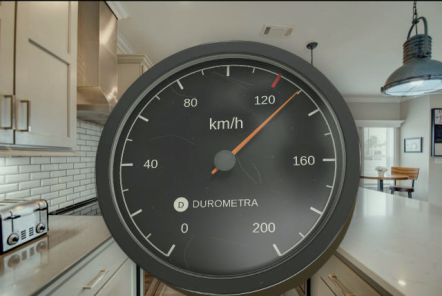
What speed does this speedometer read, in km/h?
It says 130 km/h
